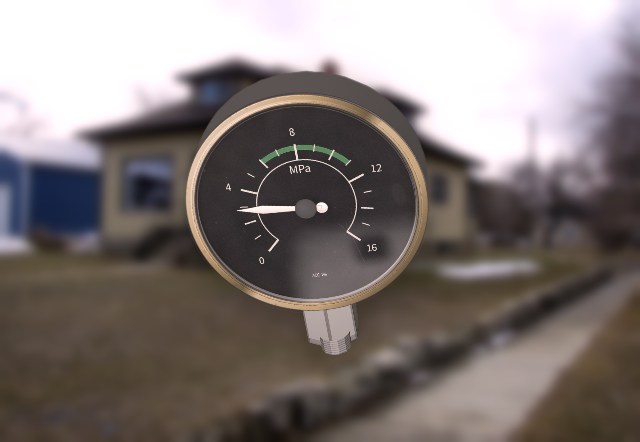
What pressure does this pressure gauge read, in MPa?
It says 3 MPa
